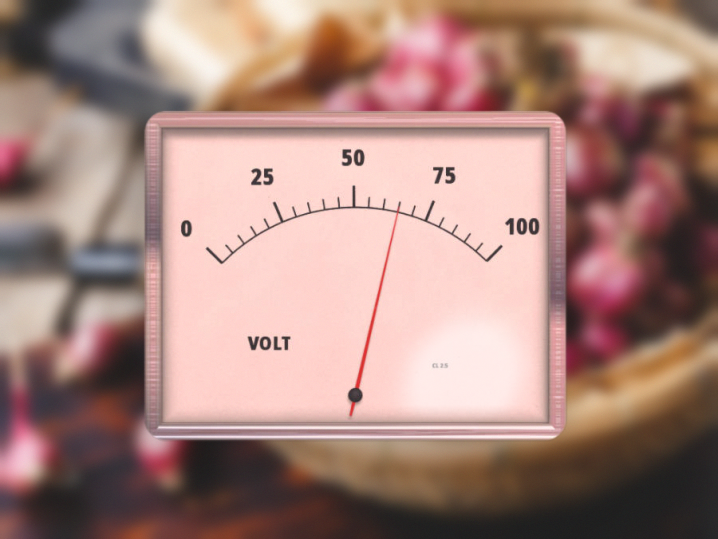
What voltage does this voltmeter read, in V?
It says 65 V
